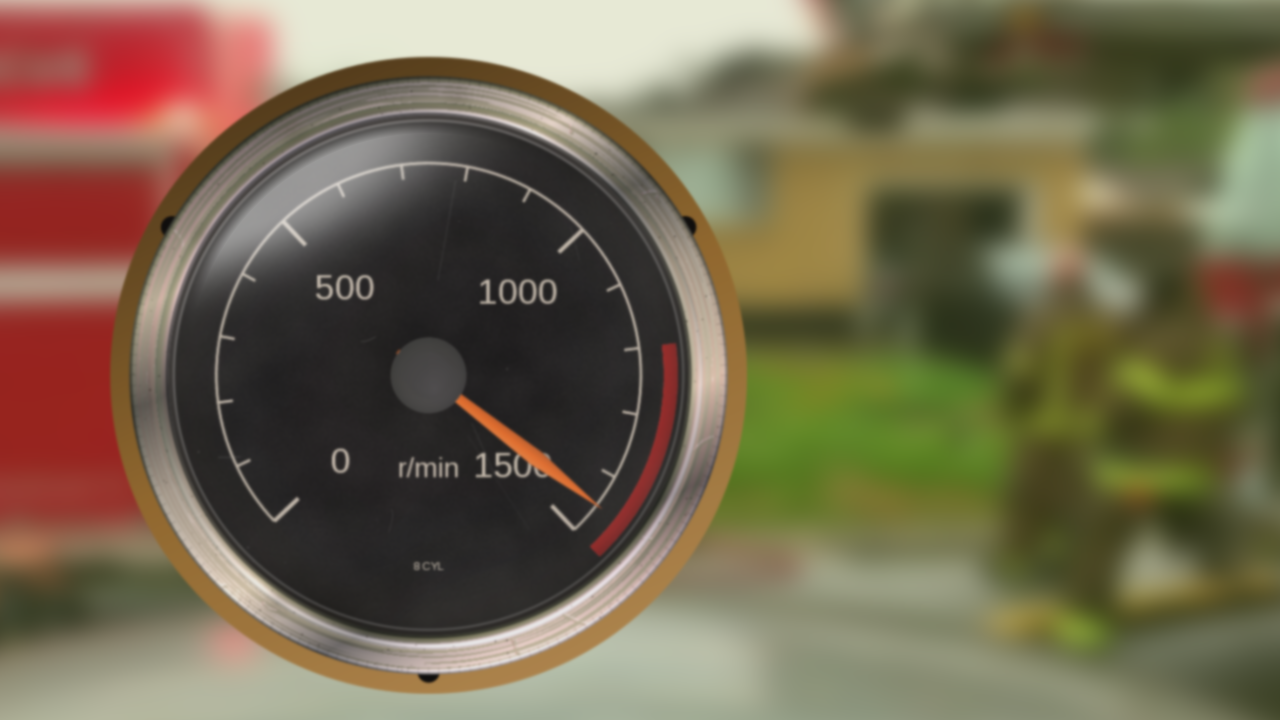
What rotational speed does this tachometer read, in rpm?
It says 1450 rpm
